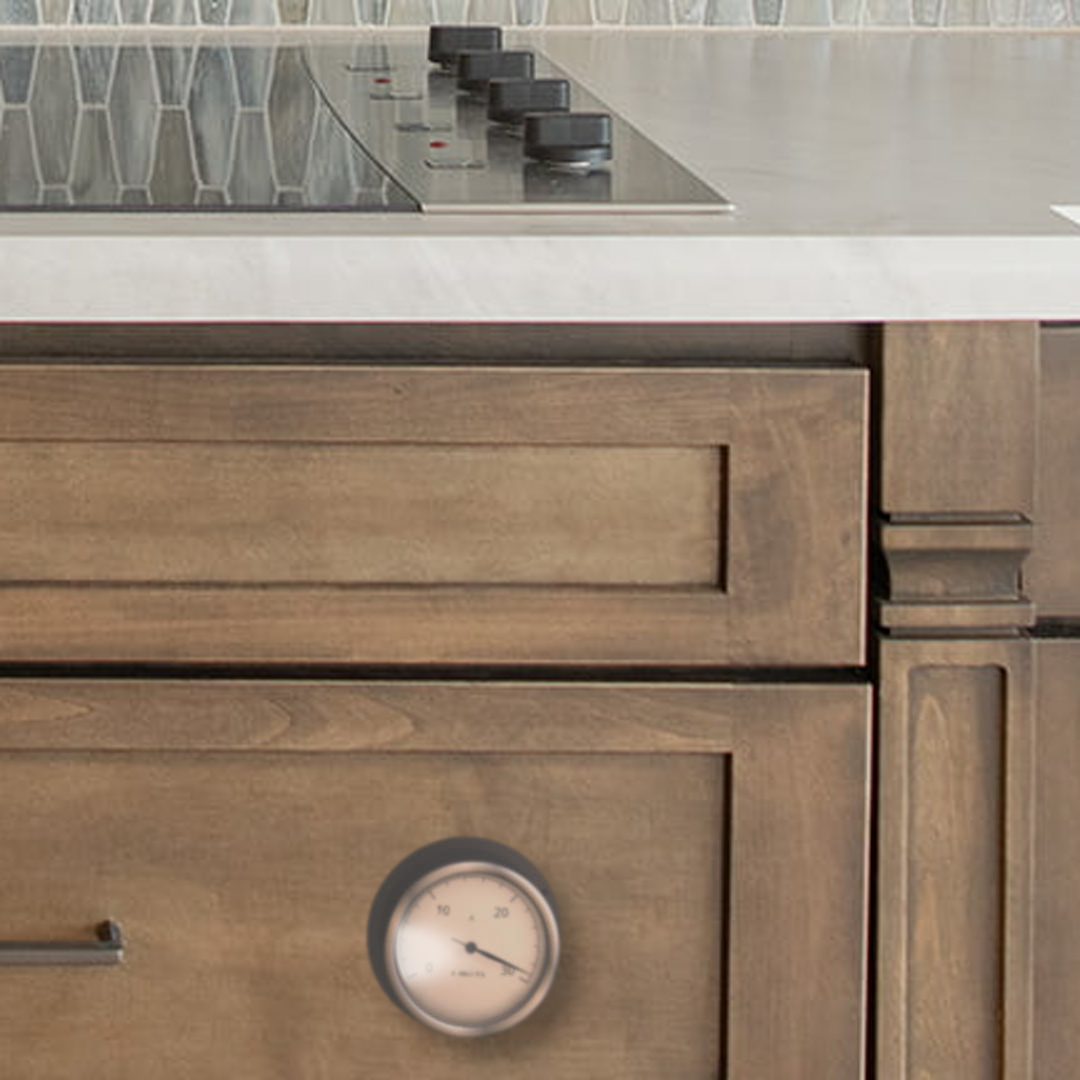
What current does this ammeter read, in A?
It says 29 A
